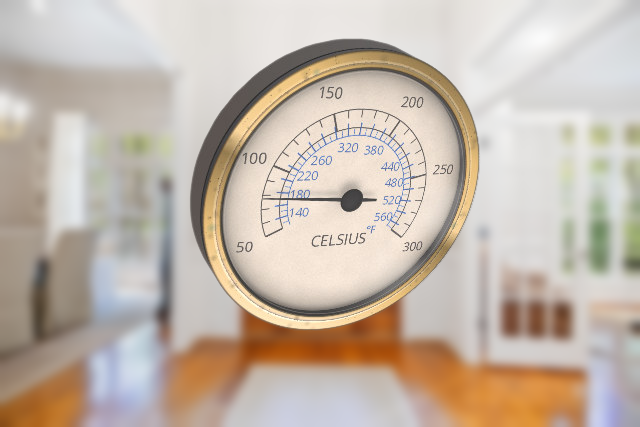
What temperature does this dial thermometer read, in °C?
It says 80 °C
